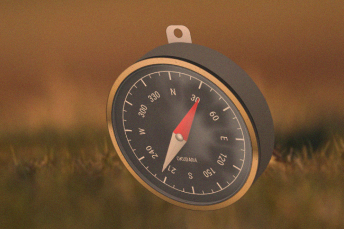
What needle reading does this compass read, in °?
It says 35 °
